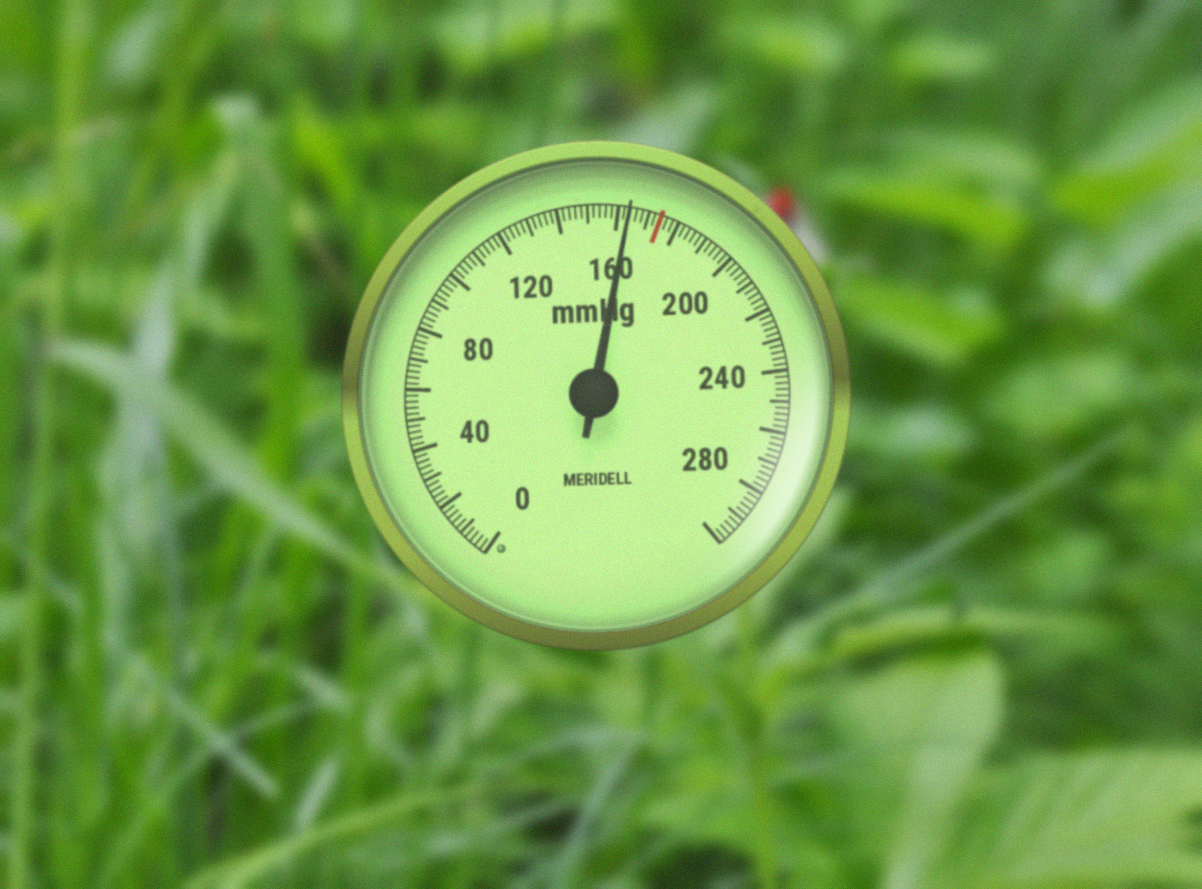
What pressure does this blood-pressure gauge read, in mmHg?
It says 164 mmHg
